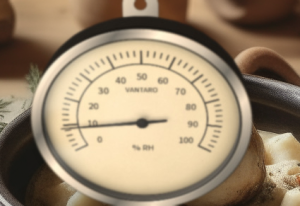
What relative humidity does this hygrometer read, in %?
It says 10 %
